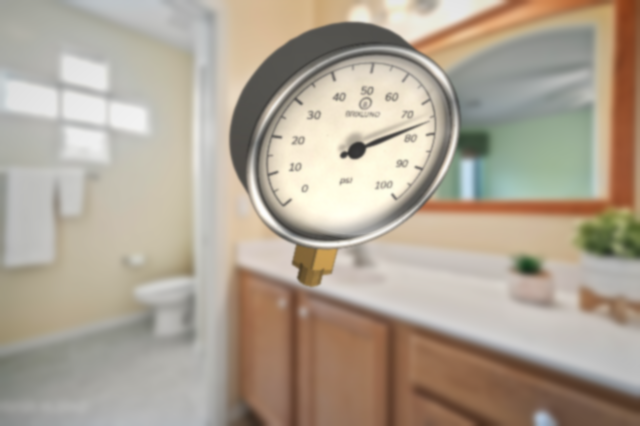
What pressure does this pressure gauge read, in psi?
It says 75 psi
